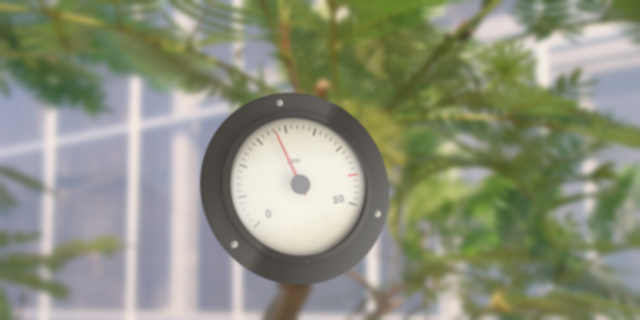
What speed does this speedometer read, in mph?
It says 36 mph
